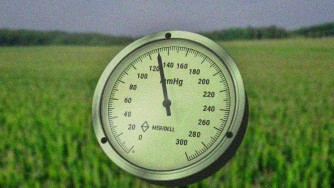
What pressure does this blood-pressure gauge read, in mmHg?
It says 130 mmHg
